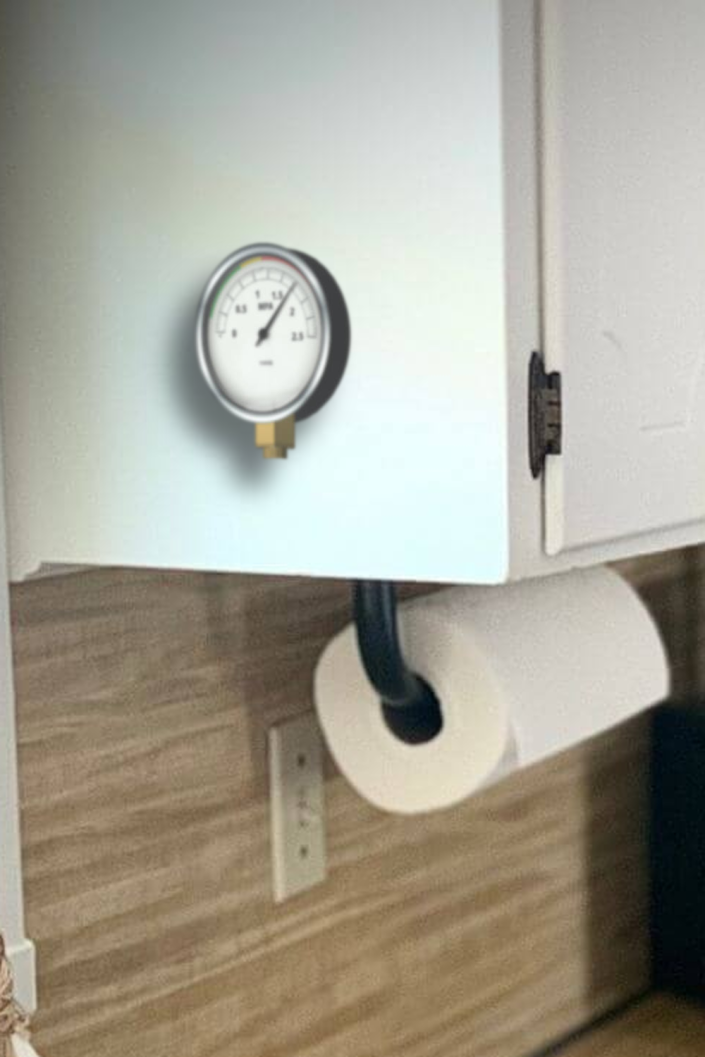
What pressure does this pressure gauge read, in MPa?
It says 1.75 MPa
